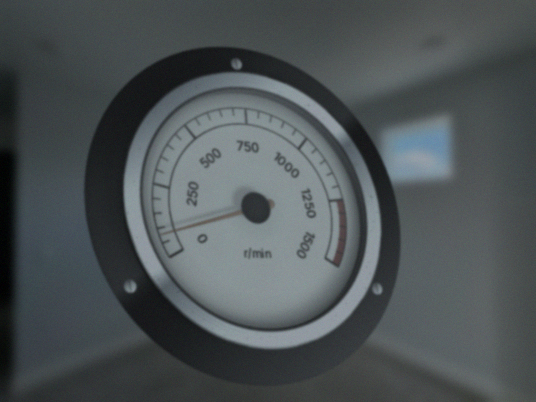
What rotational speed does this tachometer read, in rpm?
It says 75 rpm
